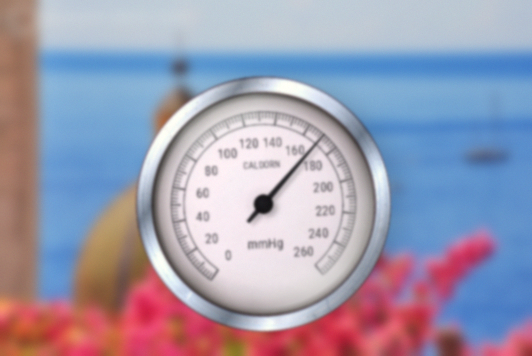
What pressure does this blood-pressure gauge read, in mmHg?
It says 170 mmHg
